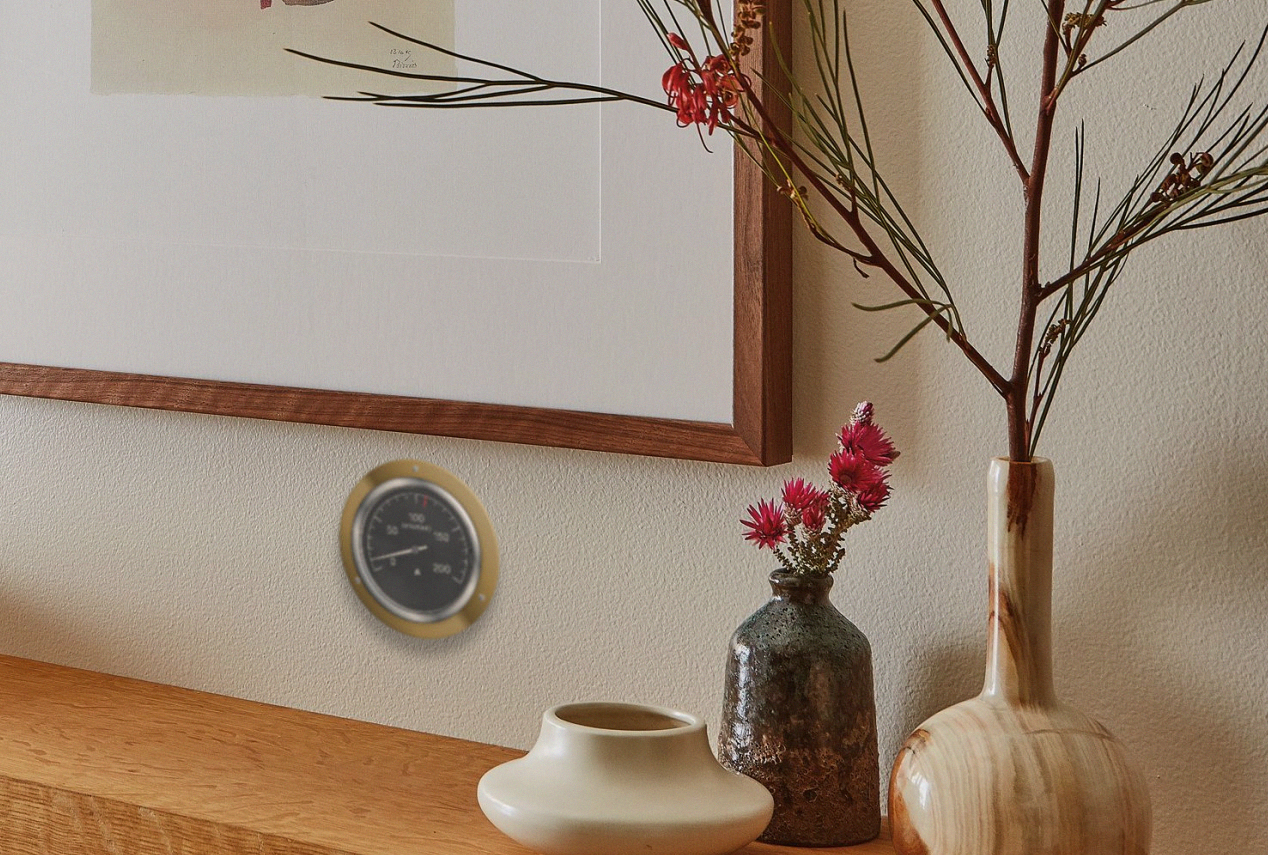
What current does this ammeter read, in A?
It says 10 A
